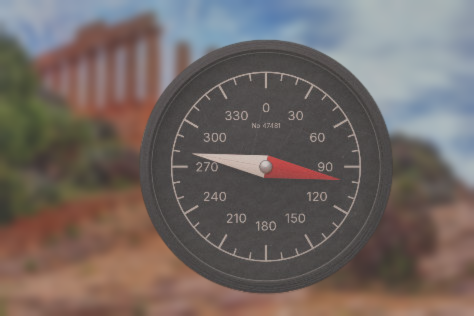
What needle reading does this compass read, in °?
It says 100 °
